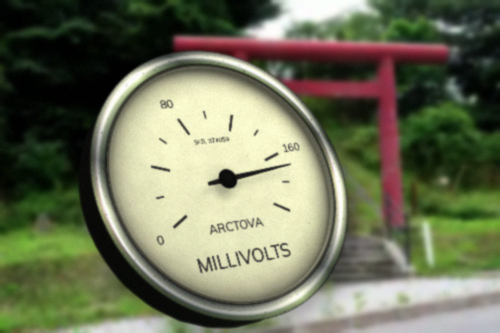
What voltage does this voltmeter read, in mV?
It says 170 mV
